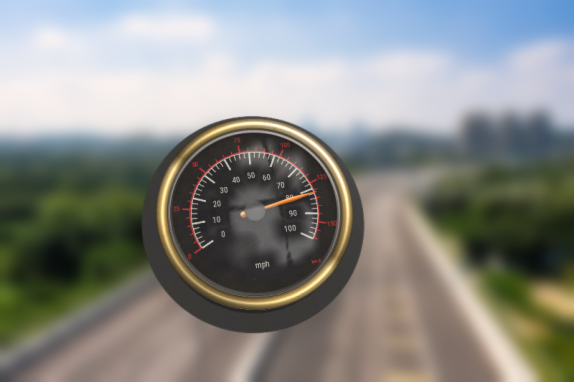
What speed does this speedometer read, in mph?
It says 82 mph
